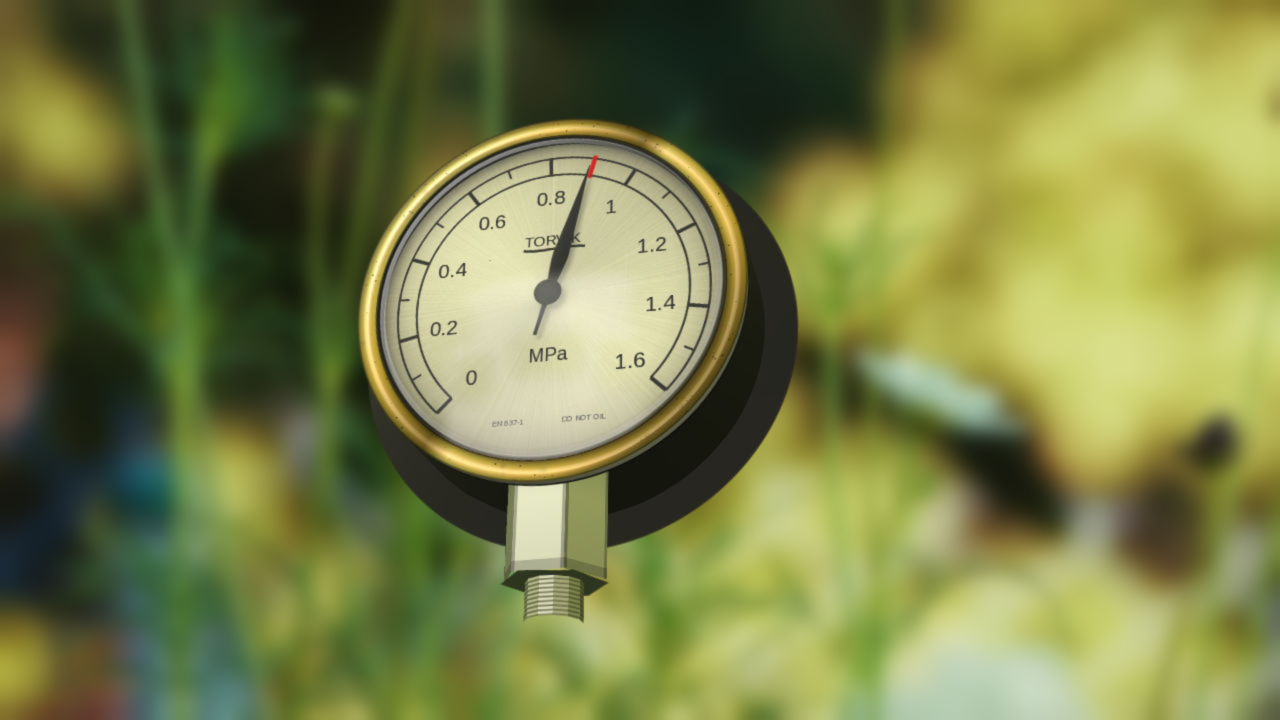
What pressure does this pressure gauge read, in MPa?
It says 0.9 MPa
